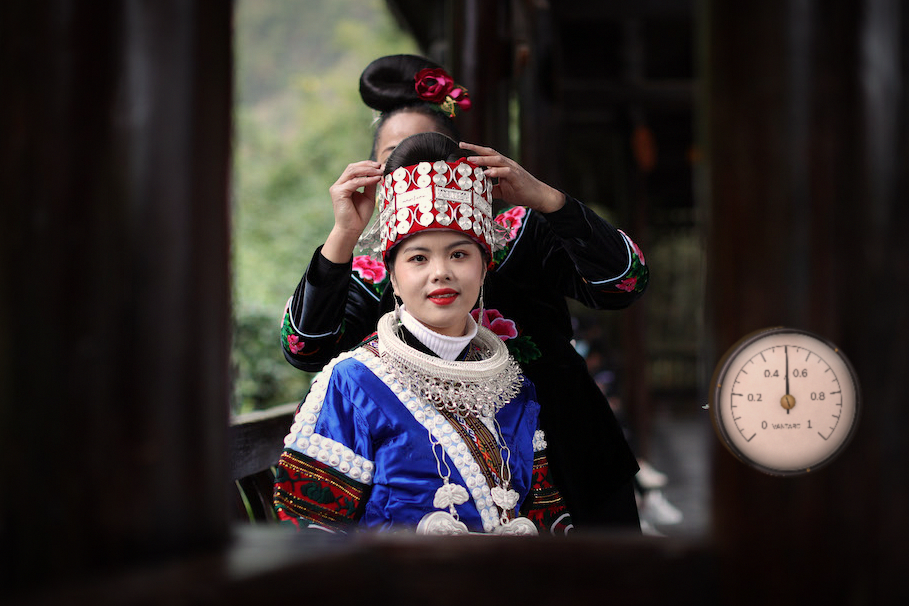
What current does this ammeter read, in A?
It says 0.5 A
